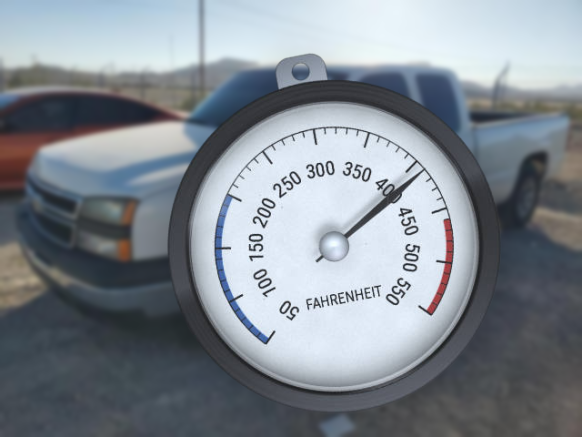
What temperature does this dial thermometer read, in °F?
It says 410 °F
